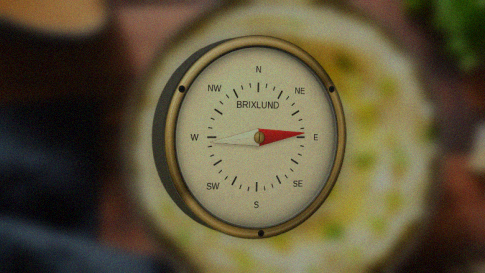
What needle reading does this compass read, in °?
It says 85 °
